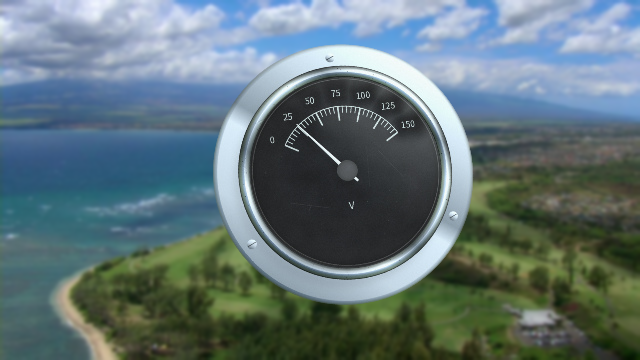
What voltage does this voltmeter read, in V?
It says 25 V
